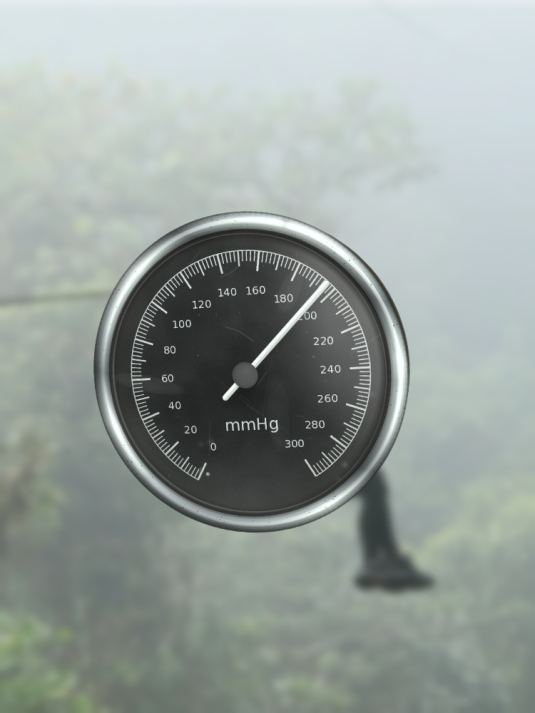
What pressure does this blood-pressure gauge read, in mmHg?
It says 196 mmHg
